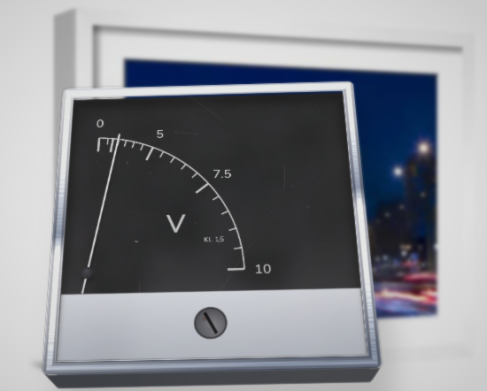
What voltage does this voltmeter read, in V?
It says 3 V
